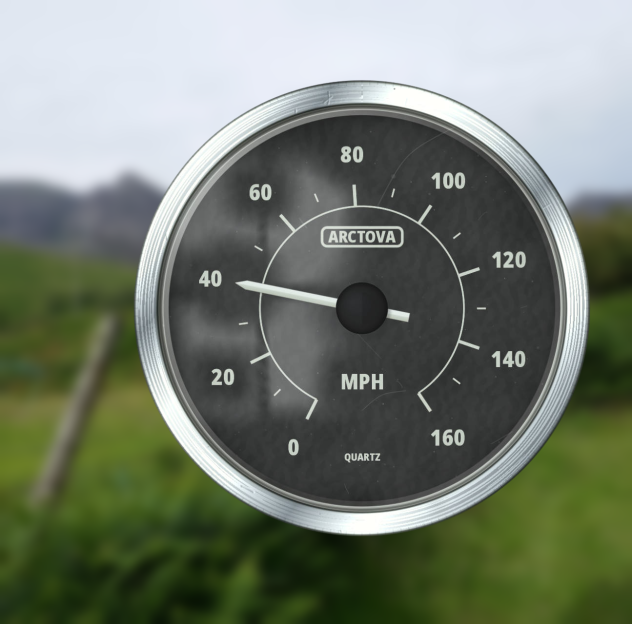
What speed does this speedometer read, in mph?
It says 40 mph
